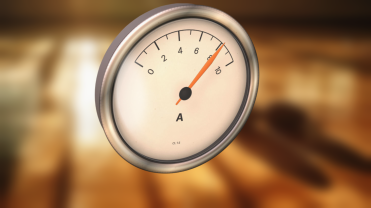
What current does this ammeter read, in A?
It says 8 A
